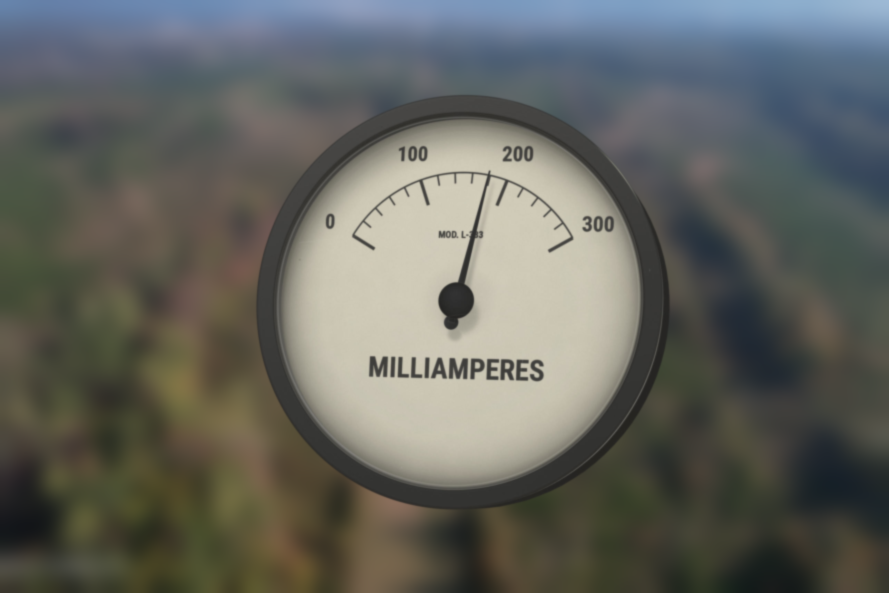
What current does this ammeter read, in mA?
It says 180 mA
